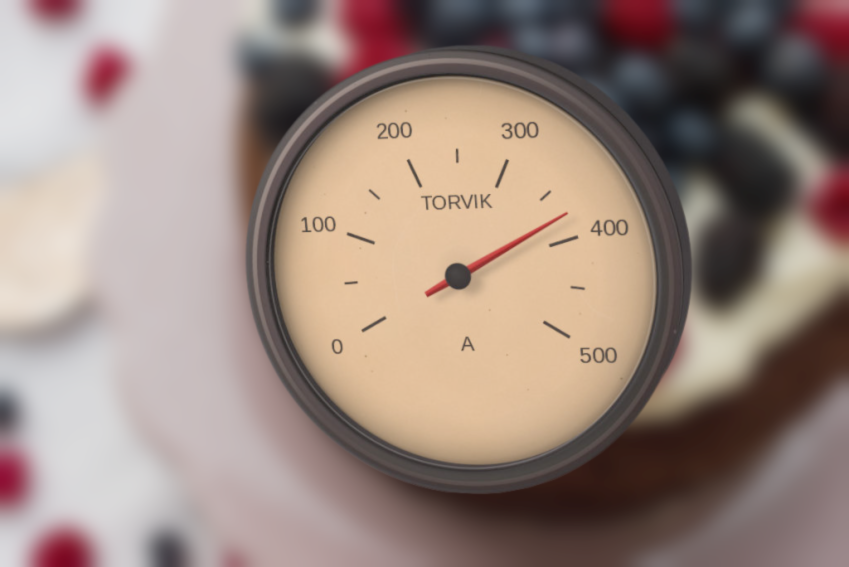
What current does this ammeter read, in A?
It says 375 A
